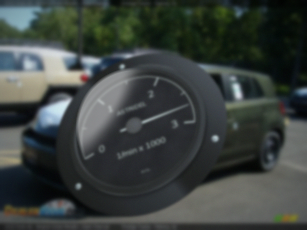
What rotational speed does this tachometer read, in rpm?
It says 2750 rpm
